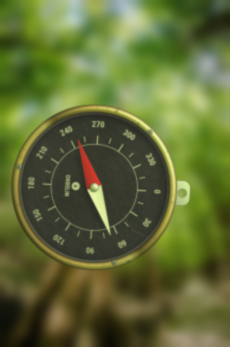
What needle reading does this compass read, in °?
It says 247.5 °
